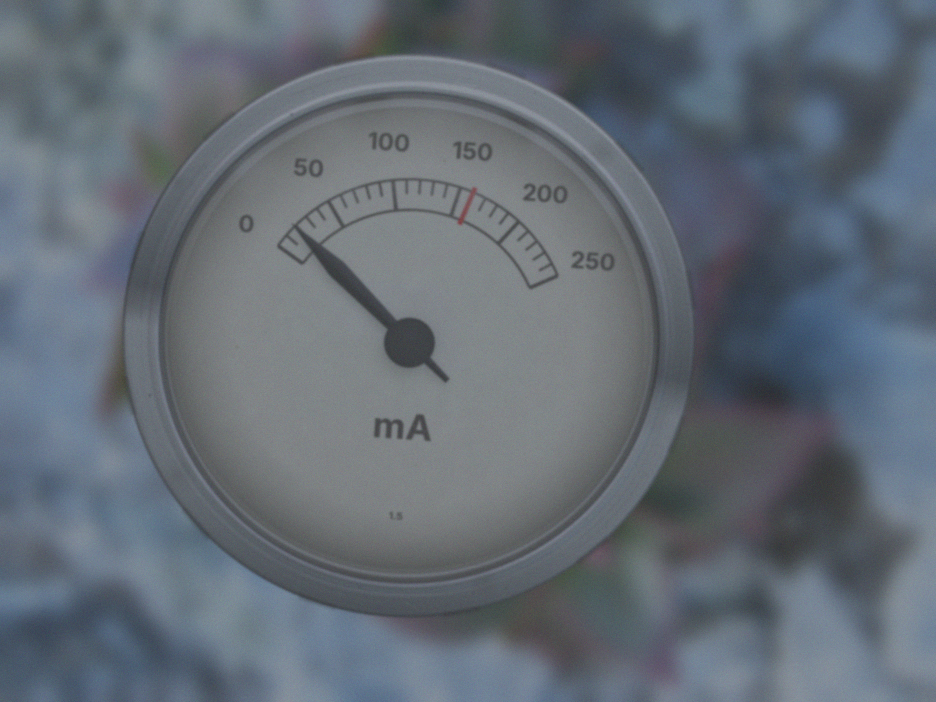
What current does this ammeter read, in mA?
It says 20 mA
